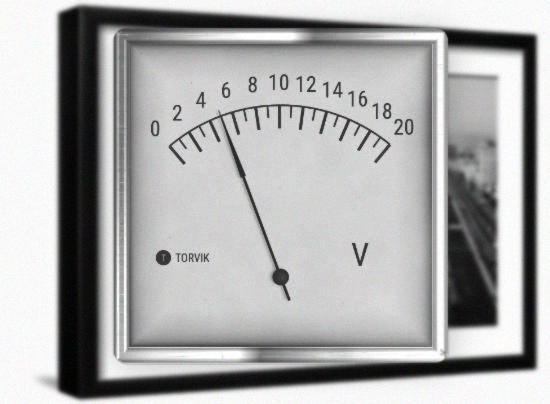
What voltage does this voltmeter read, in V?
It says 5 V
